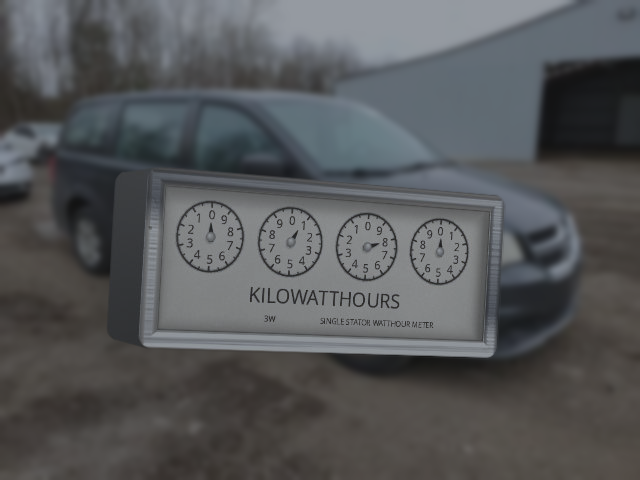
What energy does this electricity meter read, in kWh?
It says 80 kWh
